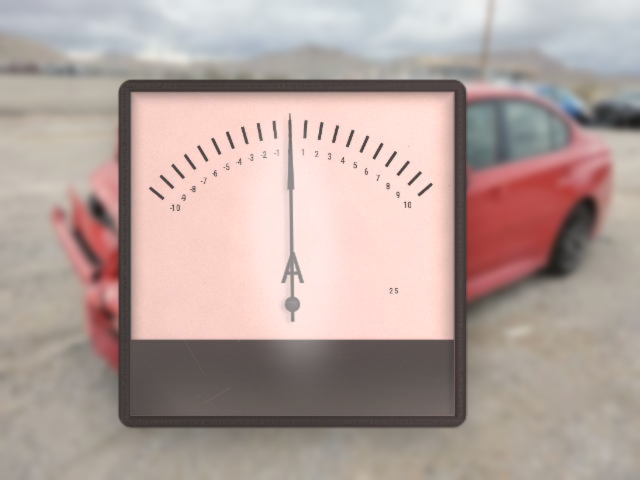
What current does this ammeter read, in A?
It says 0 A
